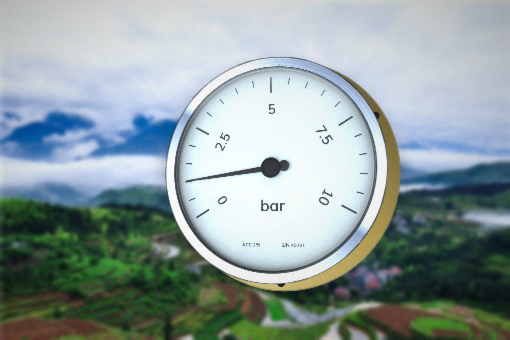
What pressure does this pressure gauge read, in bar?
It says 1 bar
